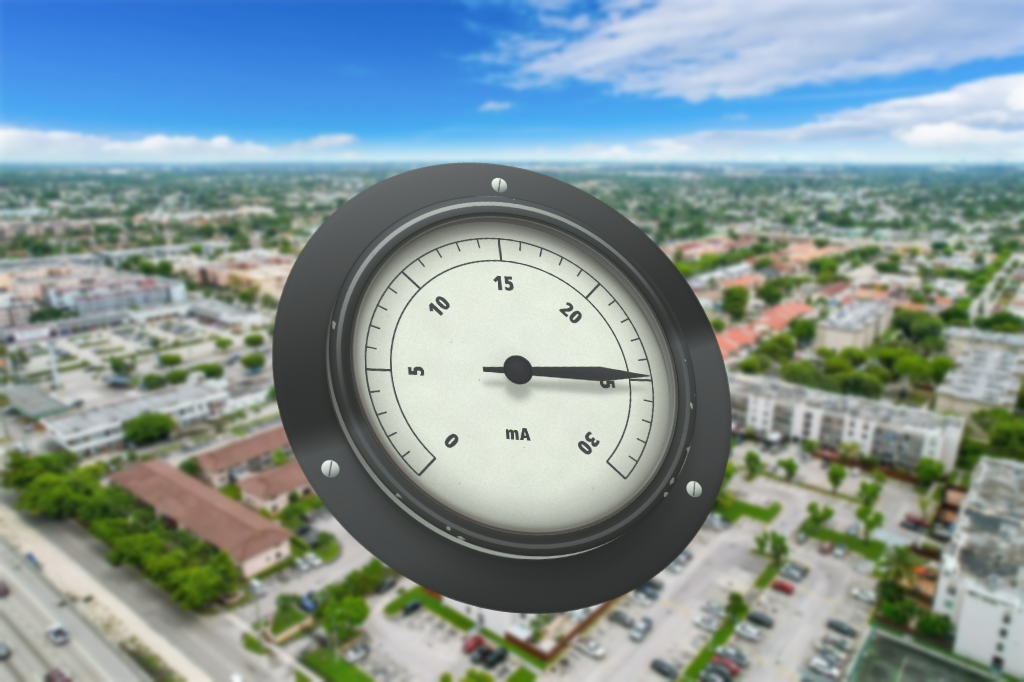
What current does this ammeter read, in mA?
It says 25 mA
